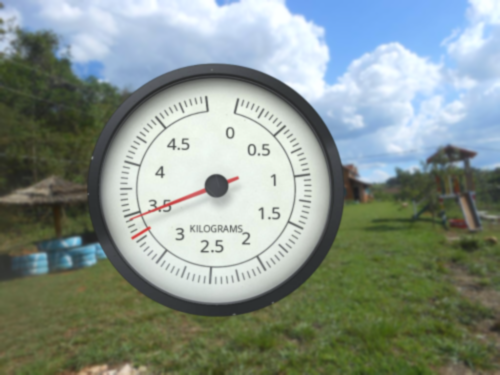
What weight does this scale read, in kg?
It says 3.45 kg
